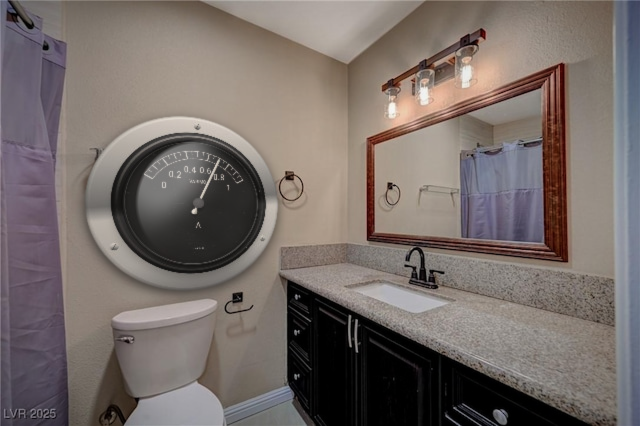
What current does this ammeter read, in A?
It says 0.7 A
